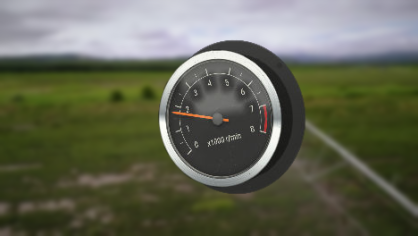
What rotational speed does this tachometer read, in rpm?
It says 1750 rpm
